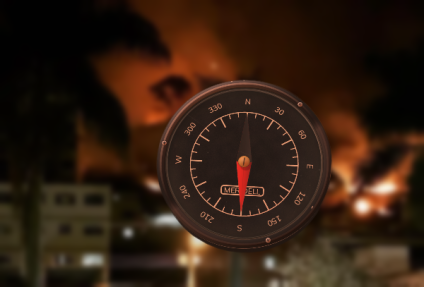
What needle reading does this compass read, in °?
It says 180 °
